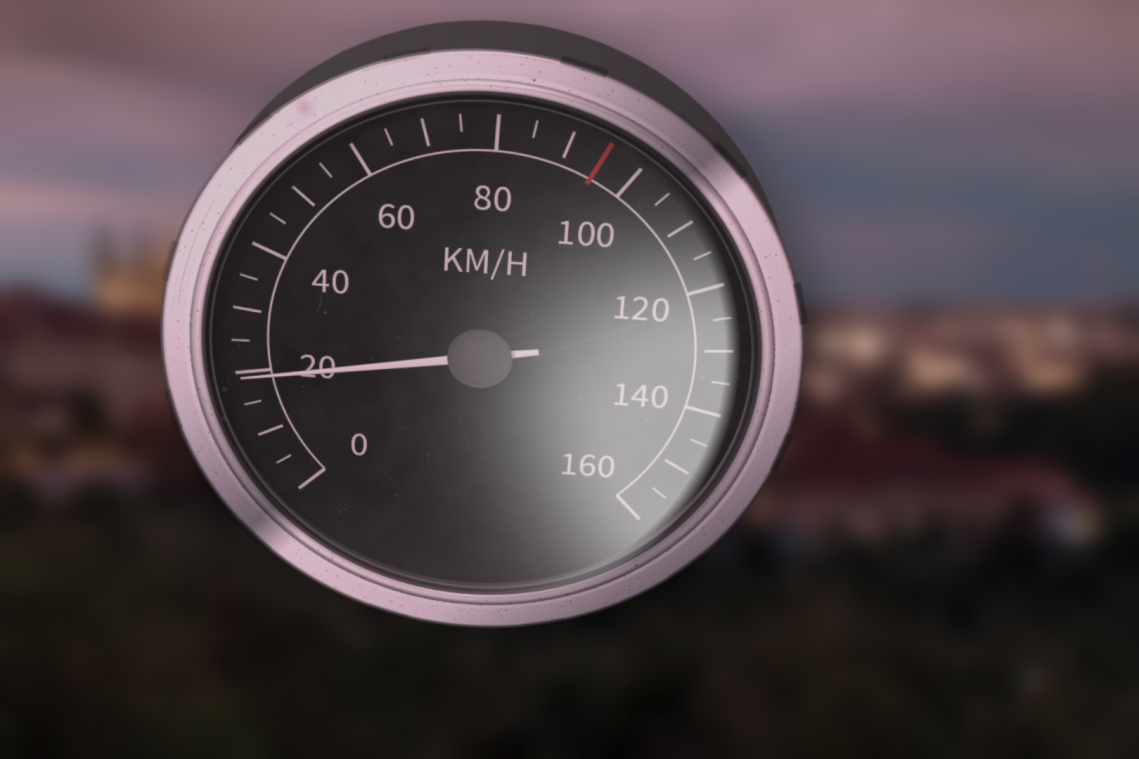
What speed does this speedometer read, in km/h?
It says 20 km/h
